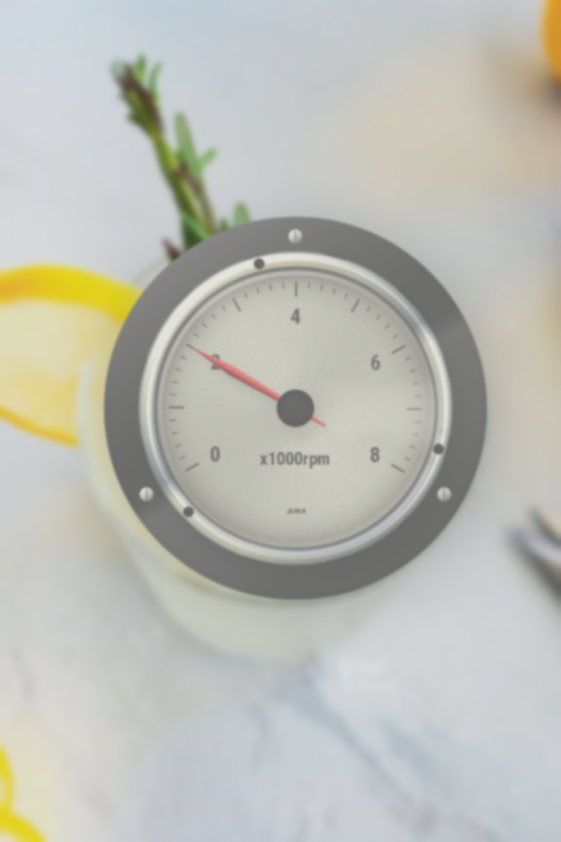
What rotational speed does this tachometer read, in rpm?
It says 2000 rpm
